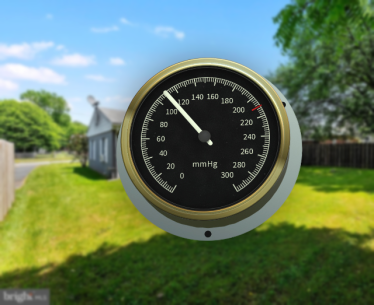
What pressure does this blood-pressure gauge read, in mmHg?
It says 110 mmHg
